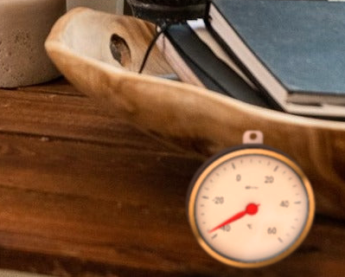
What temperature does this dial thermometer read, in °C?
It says -36 °C
